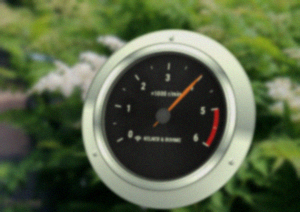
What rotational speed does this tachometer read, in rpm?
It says 4000 rpm
